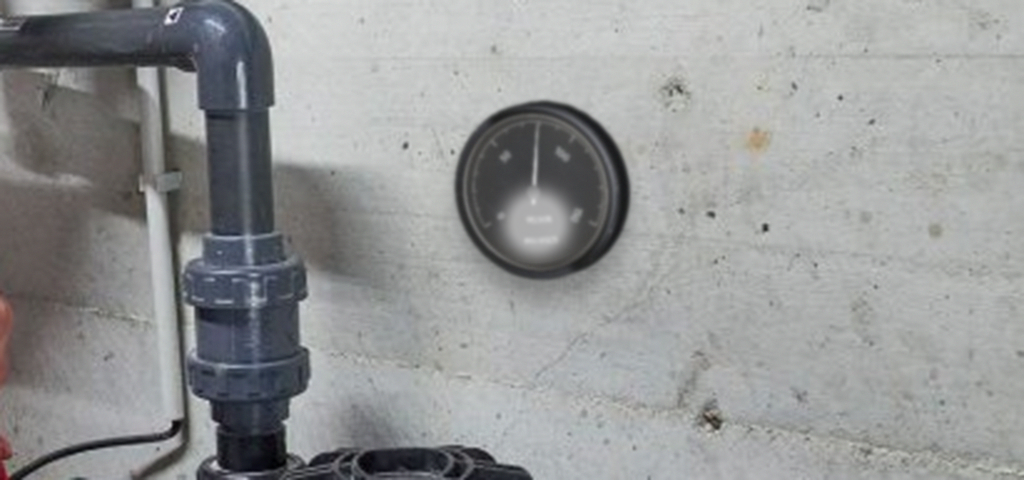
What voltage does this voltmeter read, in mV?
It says 80 mV
